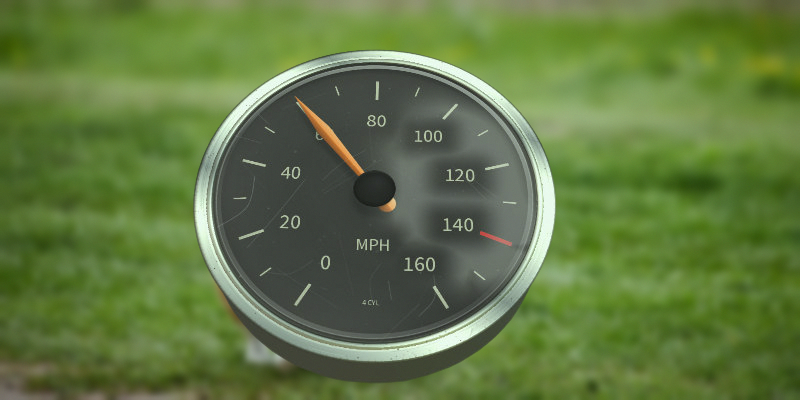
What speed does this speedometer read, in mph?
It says 60 mph
